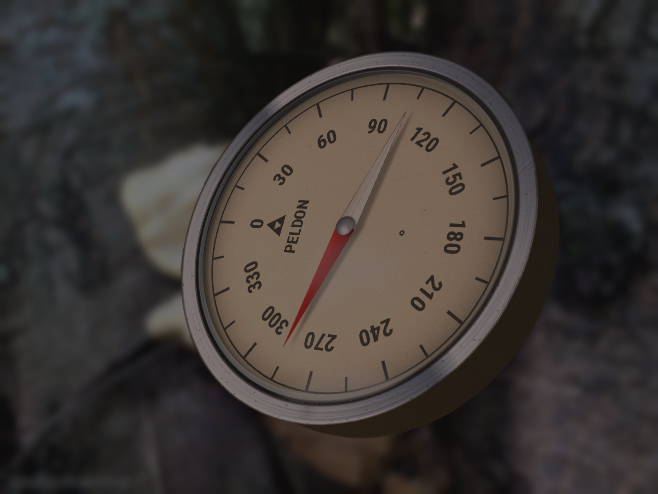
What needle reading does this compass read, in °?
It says 285 °
